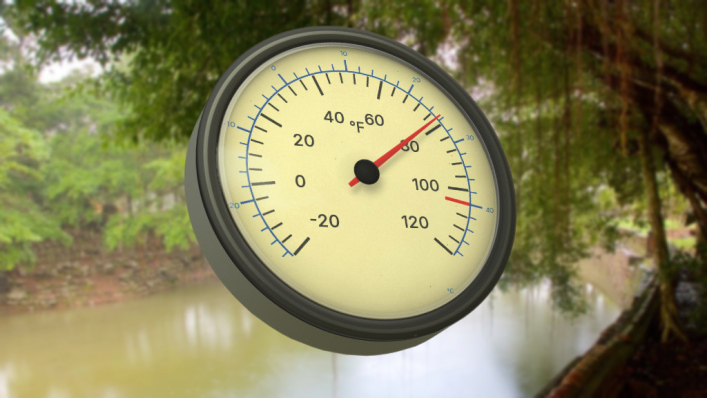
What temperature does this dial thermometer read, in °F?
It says 78 °F
